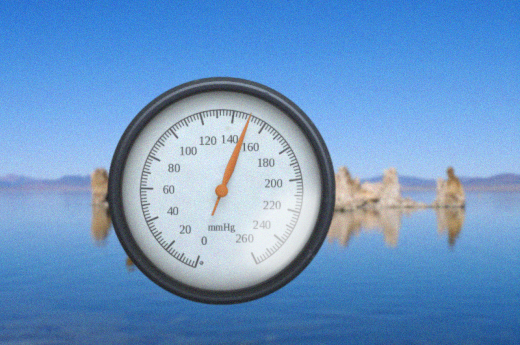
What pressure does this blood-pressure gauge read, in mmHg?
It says 150 mmHg
